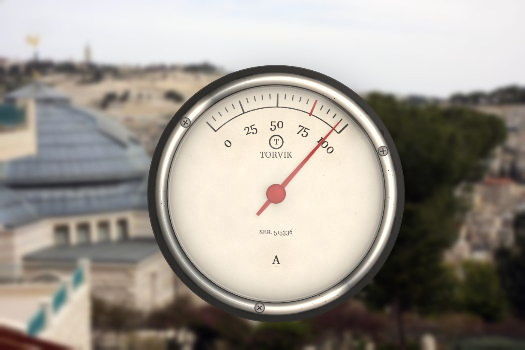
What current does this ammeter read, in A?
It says 95 A
